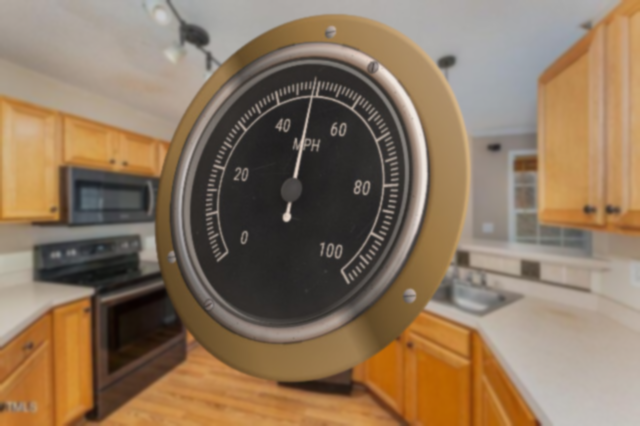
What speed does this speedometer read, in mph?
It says 50 mph
